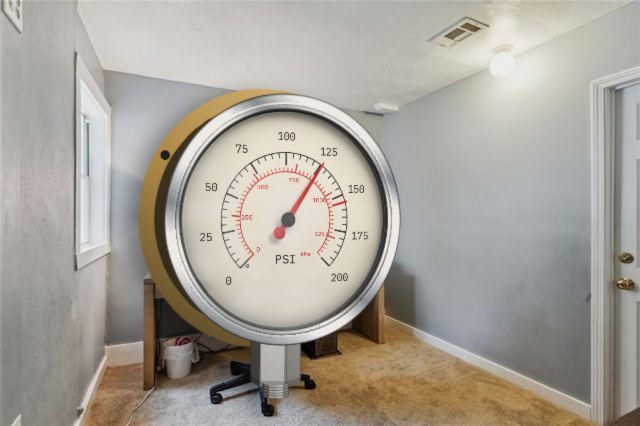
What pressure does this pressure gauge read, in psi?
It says 125 psi
